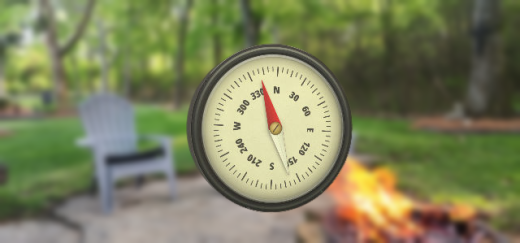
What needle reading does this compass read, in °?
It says 340 °
